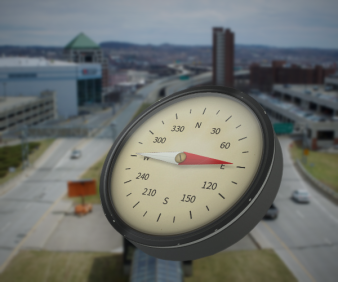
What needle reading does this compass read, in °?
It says 90 °
